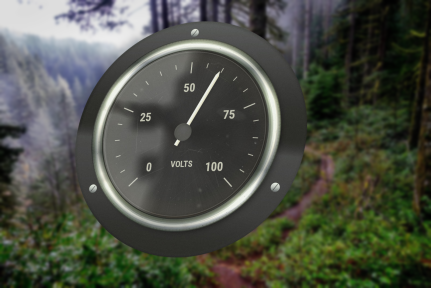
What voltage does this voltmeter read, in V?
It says 60 V
